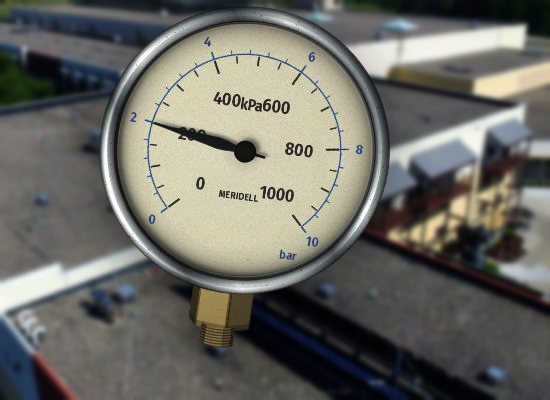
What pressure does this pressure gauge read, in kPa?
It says 200 kPa
